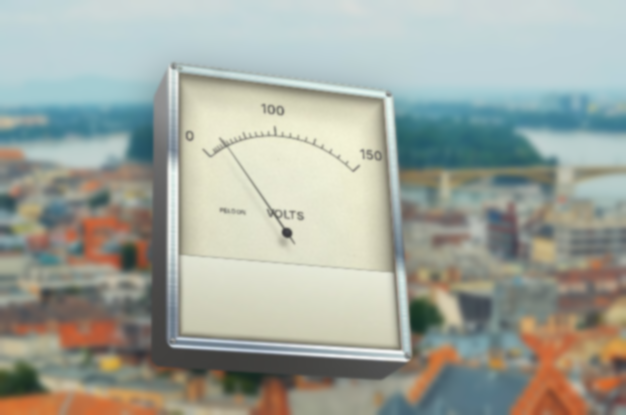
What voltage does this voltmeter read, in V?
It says 50 V
